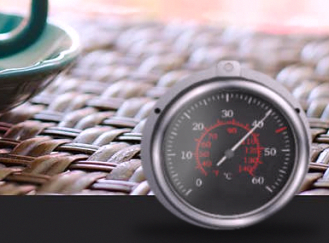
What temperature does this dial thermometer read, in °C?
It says 40 °C
